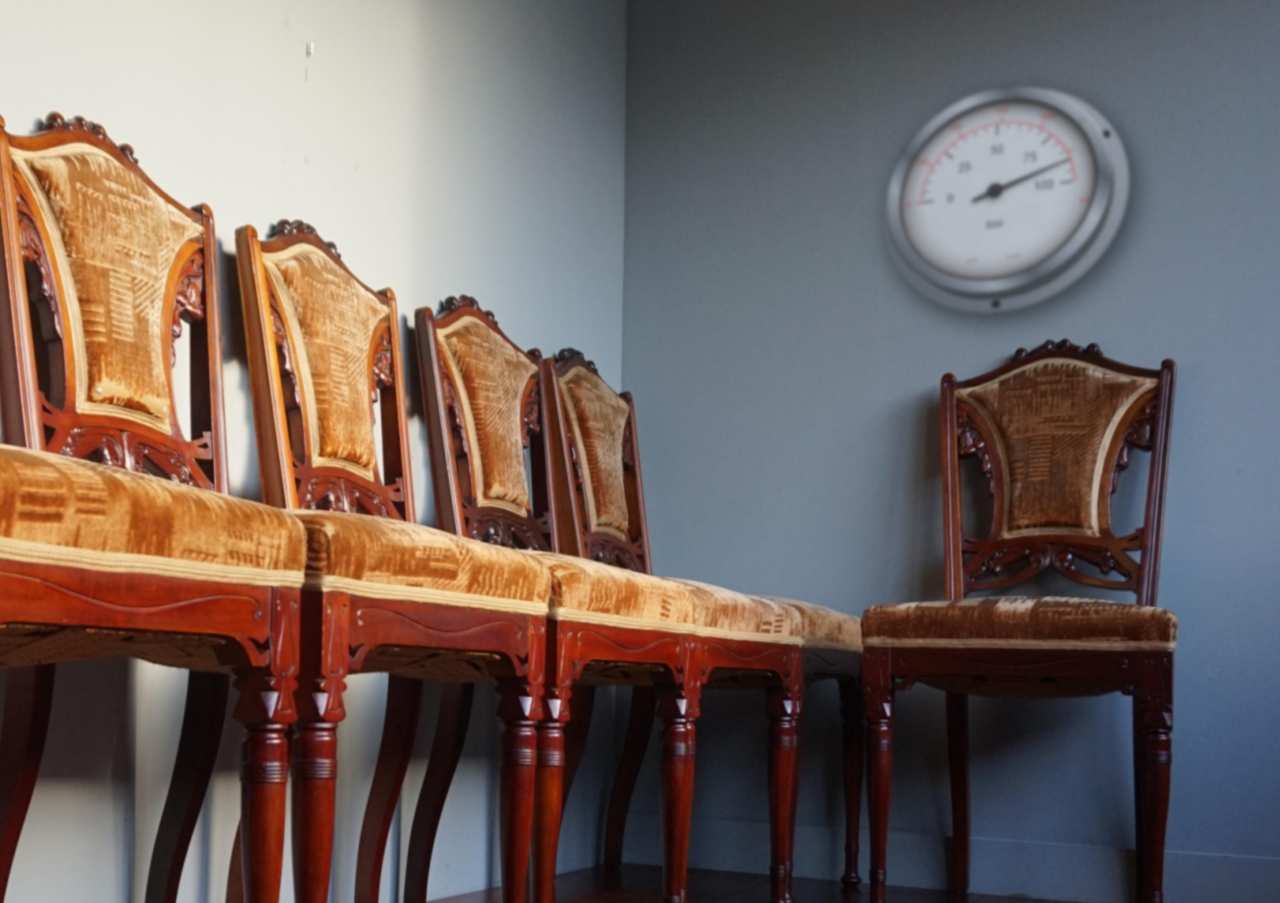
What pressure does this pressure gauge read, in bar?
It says 90 bar
